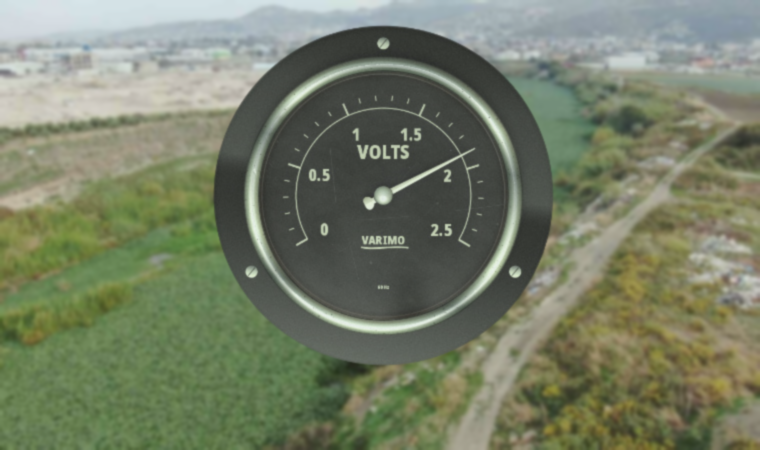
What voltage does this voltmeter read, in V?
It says 1.9 V
